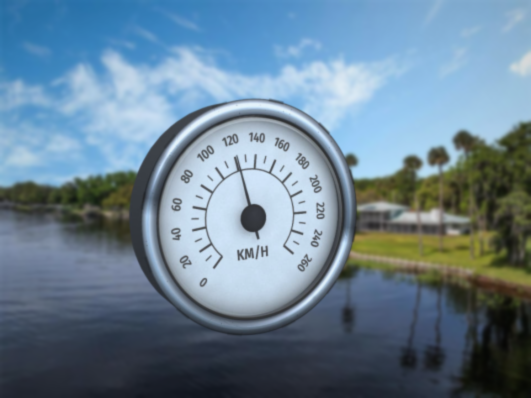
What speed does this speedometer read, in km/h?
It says 120 km/h
